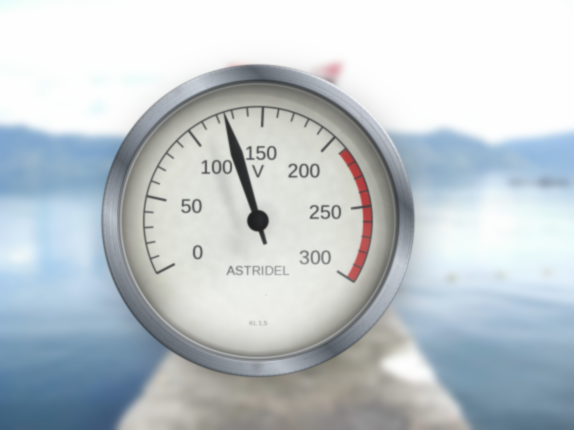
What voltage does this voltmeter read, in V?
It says 125 V
